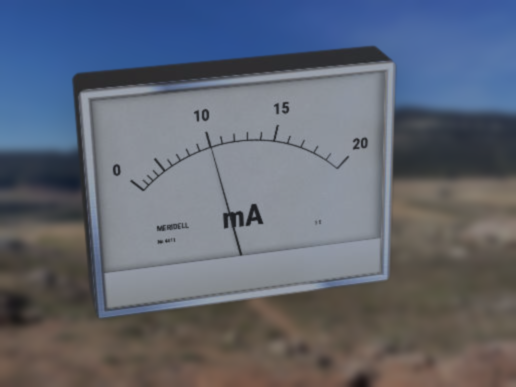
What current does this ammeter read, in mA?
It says 10 mA
